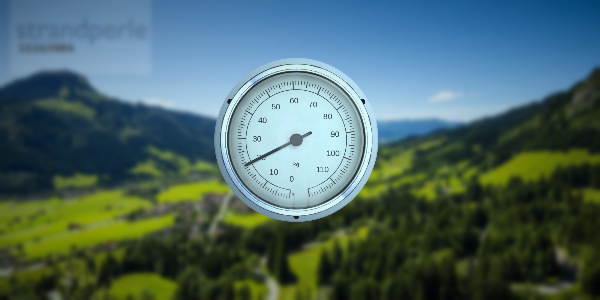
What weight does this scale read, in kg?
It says 20 kg
